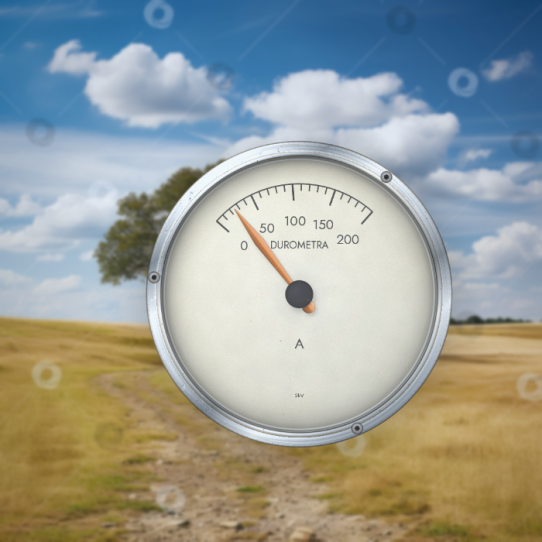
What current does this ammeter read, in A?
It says 25 A
